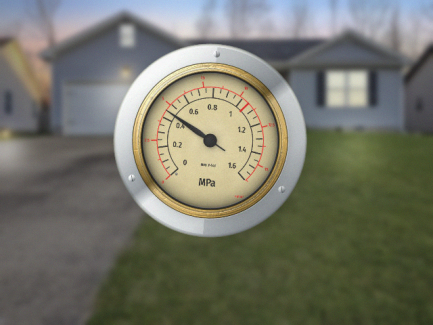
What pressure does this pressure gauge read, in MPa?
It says 0.45 MPa
